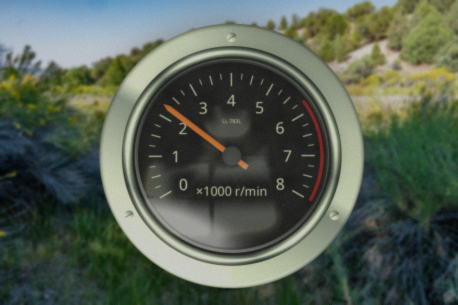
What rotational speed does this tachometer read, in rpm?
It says 2250 rpm
